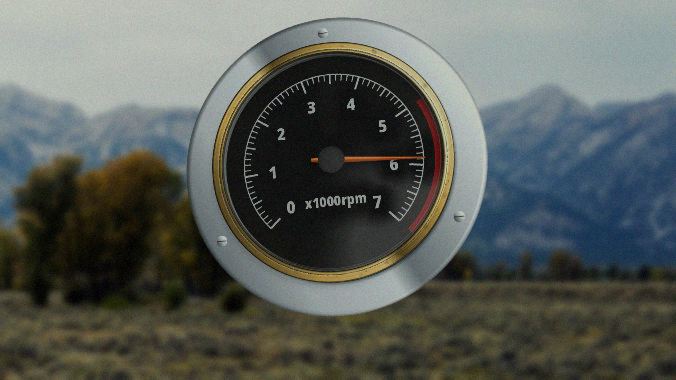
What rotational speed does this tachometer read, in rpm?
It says 5900 rpm
